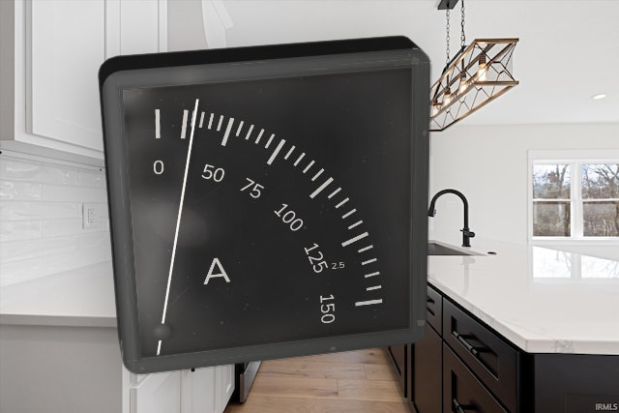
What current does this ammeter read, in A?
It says 30 A
